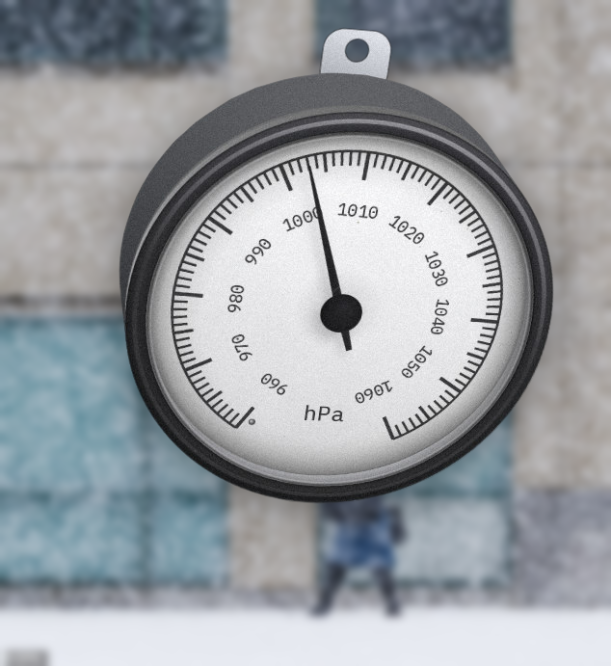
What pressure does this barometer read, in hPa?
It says 1003 hPa
